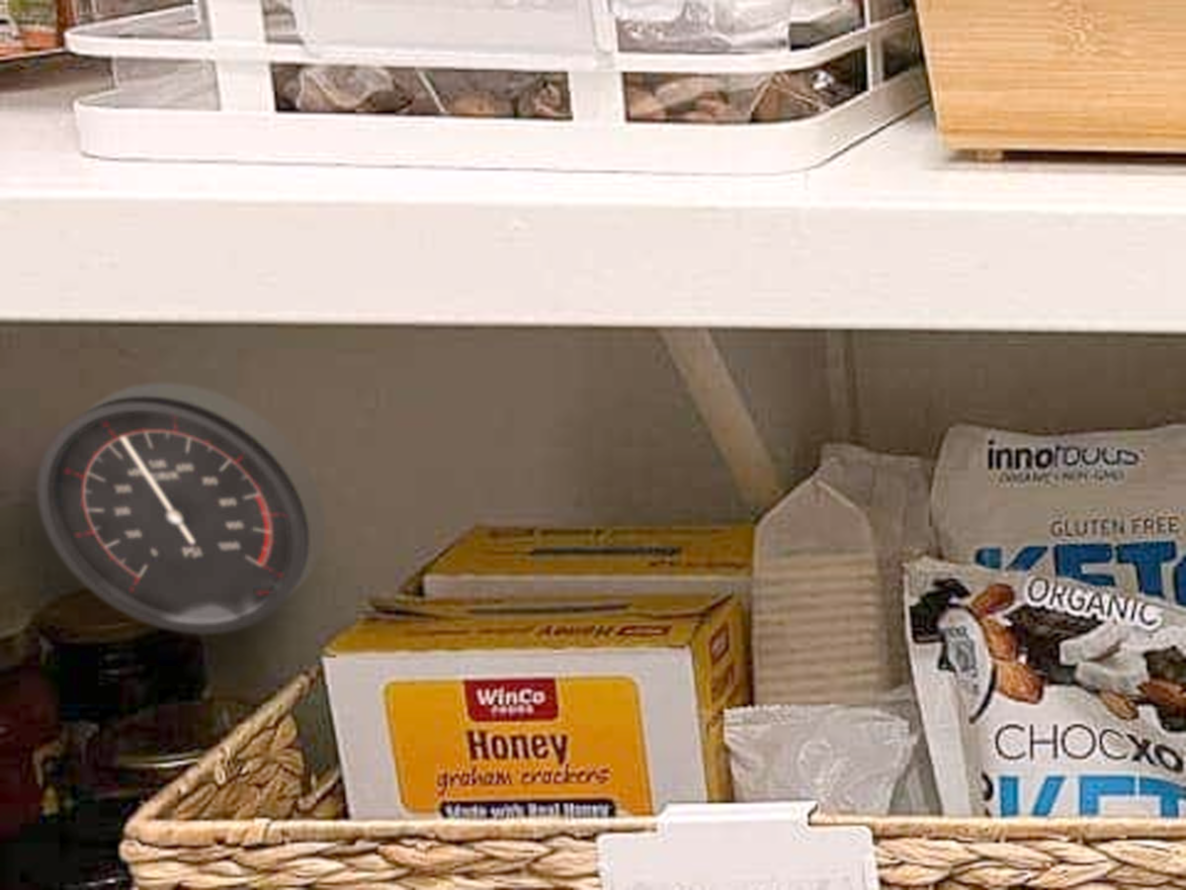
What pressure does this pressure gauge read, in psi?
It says 450 psi
